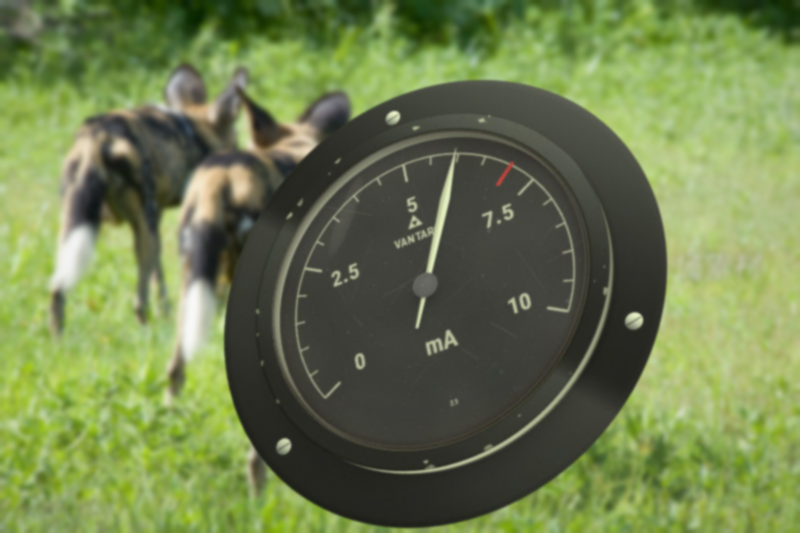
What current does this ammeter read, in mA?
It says 6 mA
